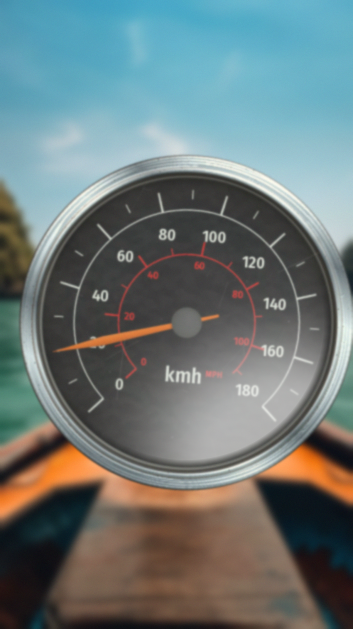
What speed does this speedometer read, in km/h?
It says 20 km/h
